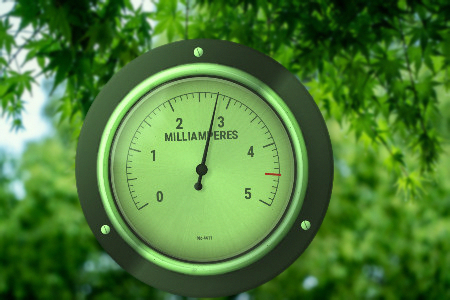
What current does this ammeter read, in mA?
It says 2.8 mA
